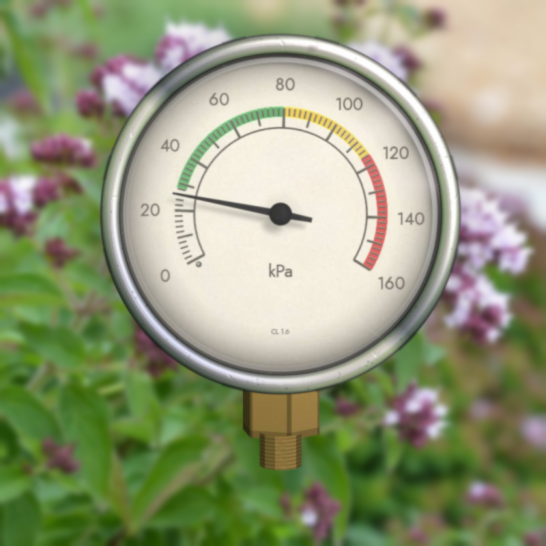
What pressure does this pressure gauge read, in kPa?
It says 26 kPa
